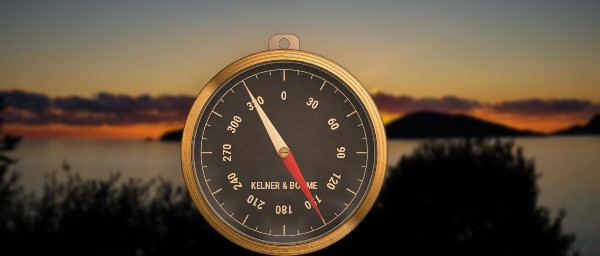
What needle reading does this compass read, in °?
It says 150 °
